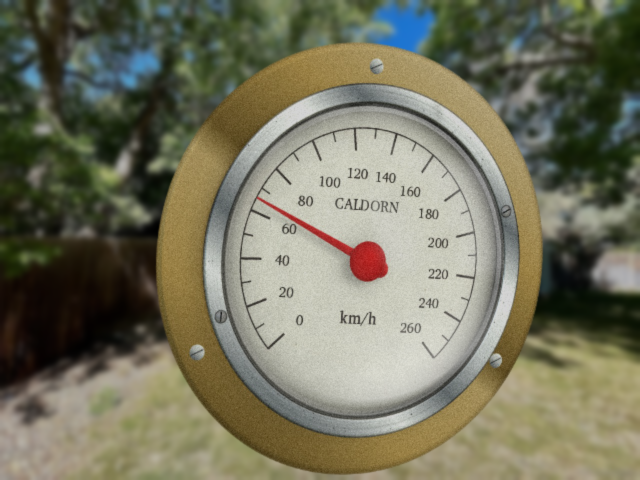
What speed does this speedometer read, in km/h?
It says 65 km/h
